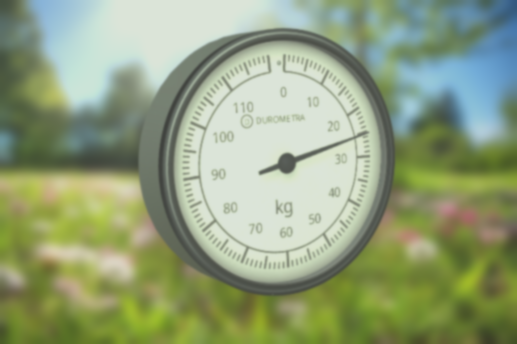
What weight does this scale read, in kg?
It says 25 kg
